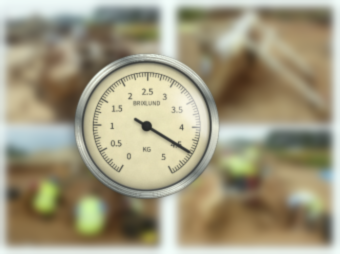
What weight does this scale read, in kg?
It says 4.5 kg
